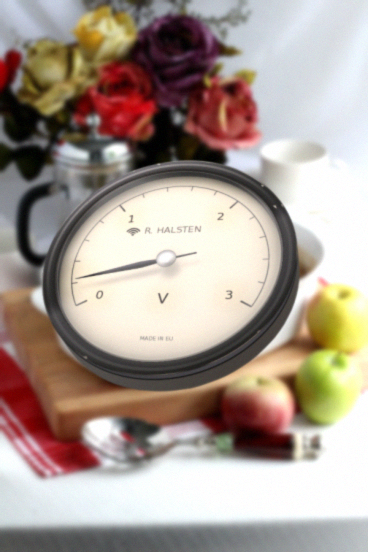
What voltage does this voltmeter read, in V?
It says 0.2 V
